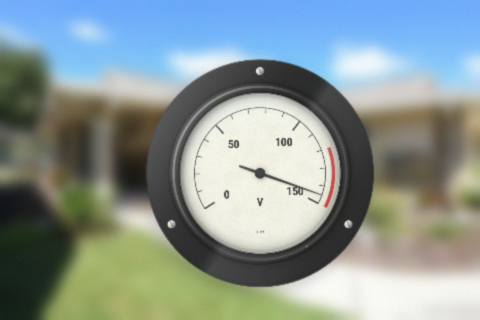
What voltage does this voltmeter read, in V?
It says 145 V
